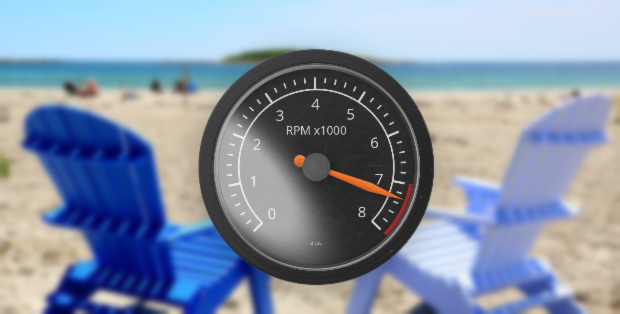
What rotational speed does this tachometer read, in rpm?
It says 7300 rpm
